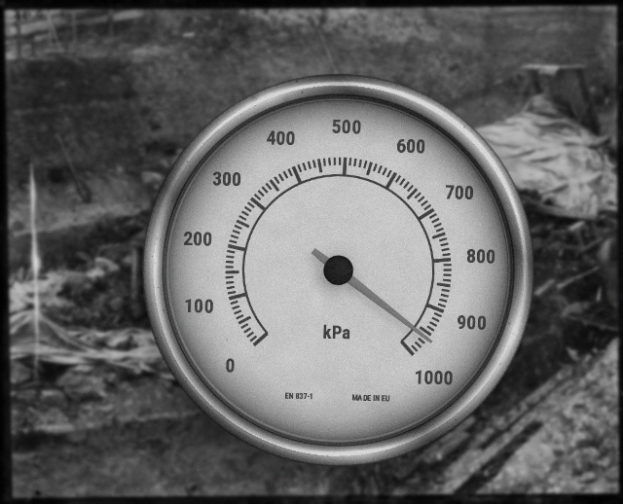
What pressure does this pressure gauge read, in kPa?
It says 960 kPa
